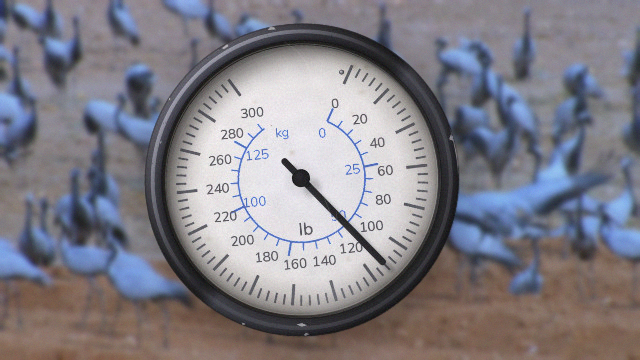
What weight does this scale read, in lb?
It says 112 lb
